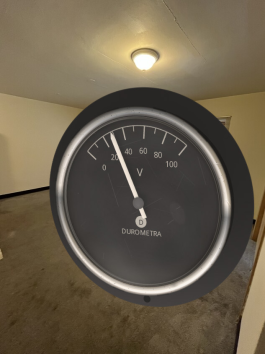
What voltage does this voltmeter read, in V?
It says 30 V
